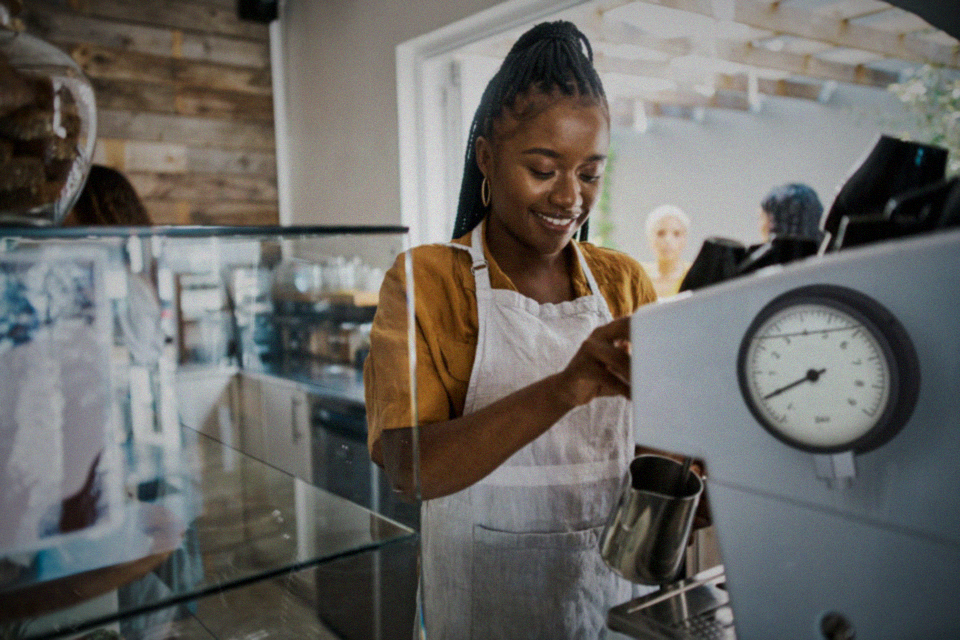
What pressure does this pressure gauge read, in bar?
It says 0 bar
